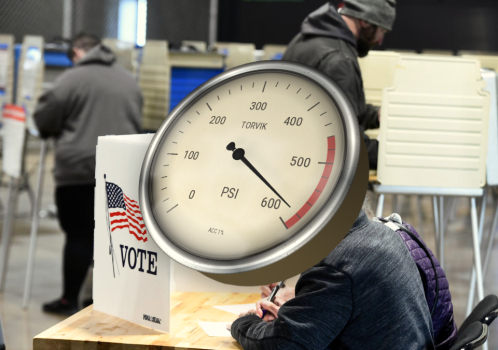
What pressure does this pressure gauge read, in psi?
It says 580 psi
